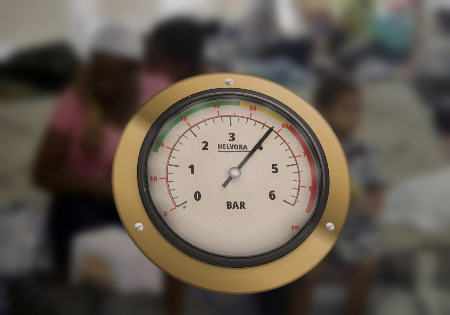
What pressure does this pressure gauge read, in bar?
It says 4 bar
